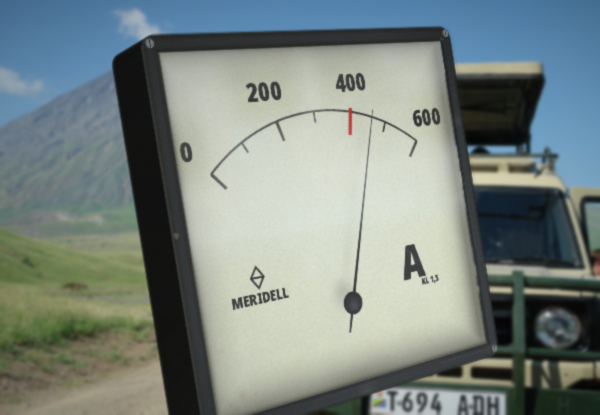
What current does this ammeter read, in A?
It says 450 A
